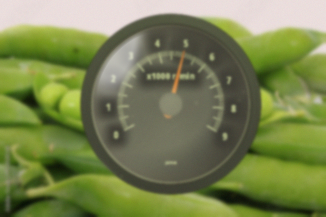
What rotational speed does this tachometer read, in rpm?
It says 5000 rpm
